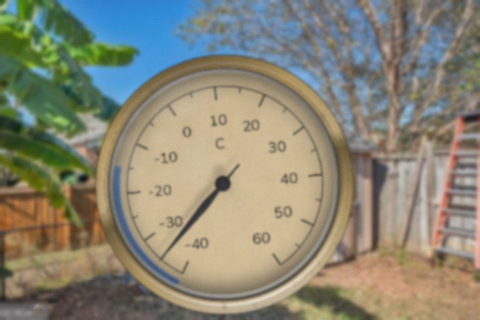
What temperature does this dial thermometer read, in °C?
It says -35 °C
